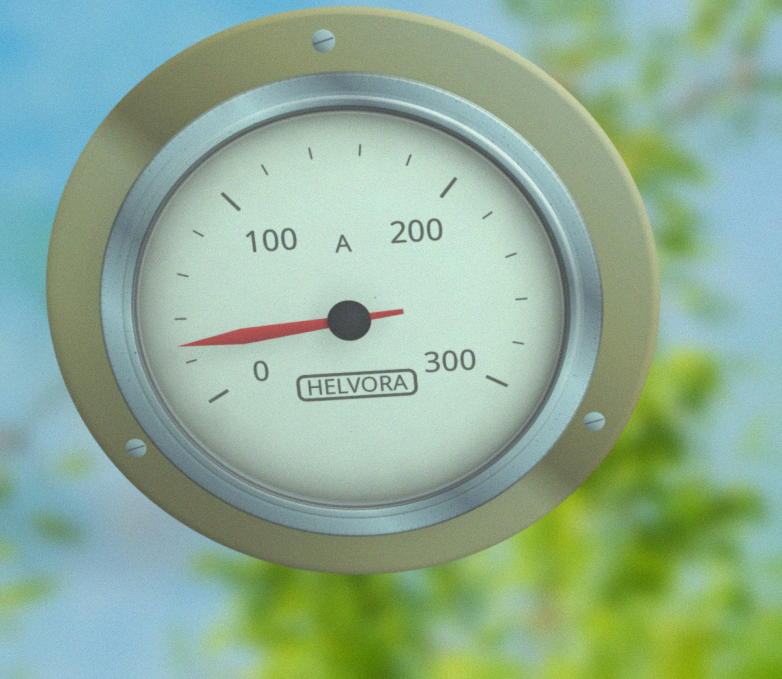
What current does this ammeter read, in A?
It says 30 A
